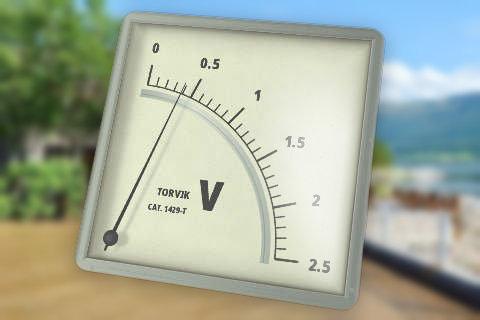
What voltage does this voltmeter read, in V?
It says 0.4 V
